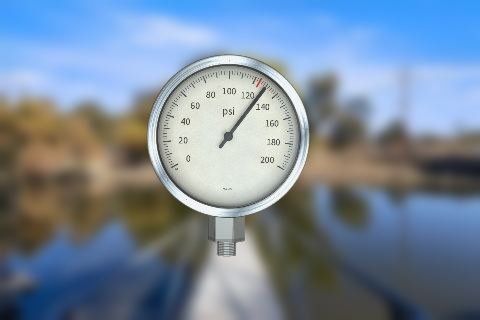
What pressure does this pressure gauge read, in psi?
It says 130 psi
